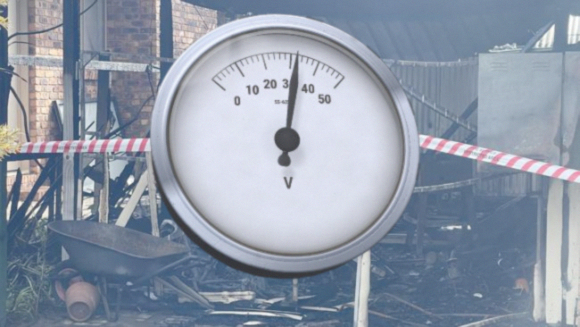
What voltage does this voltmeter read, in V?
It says 32 V
